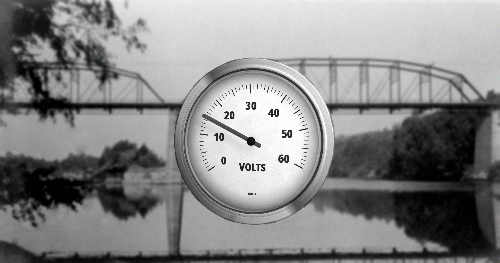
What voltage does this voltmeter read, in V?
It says 15 V
